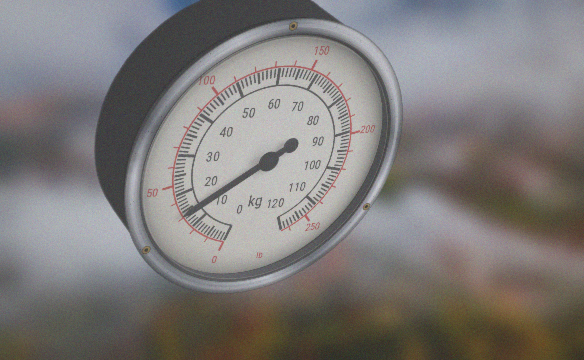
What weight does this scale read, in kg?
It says 15 kg
